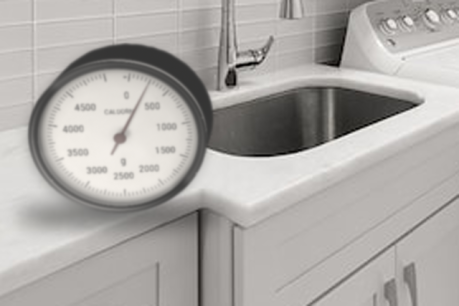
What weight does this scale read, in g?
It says 250 g
